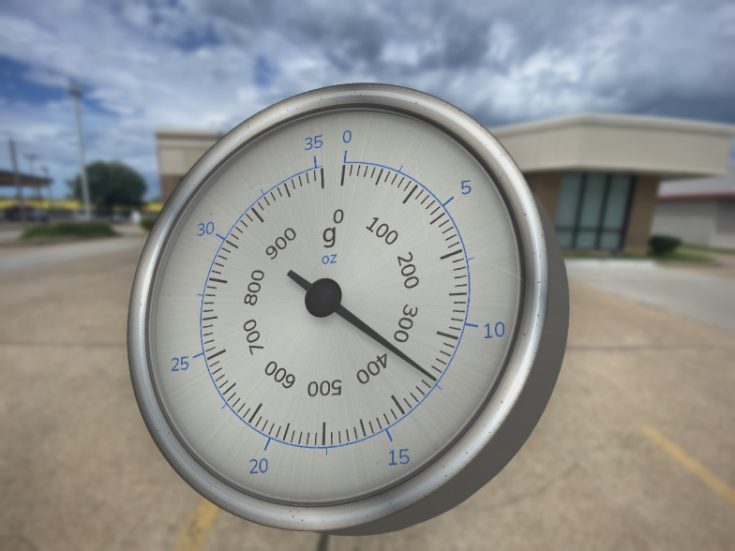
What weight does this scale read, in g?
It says 350 g
